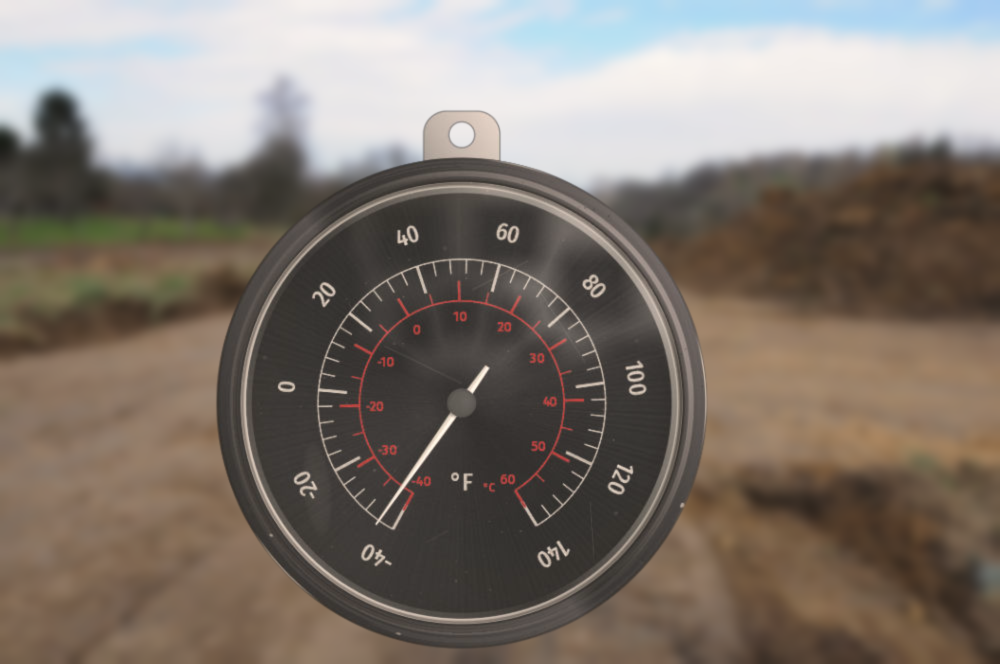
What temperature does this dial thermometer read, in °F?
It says -36 °F
